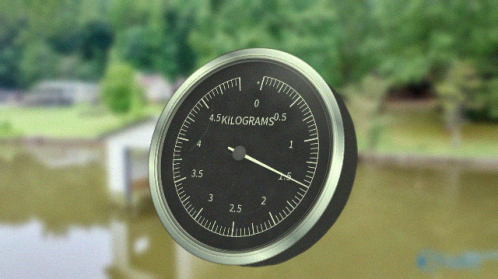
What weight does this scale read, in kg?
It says 1.5 kg
